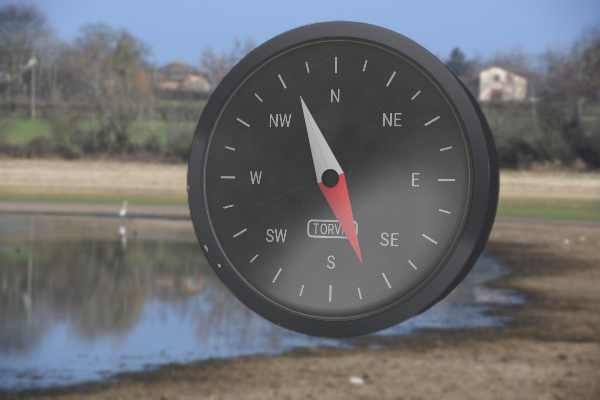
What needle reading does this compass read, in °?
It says 157.5 °
